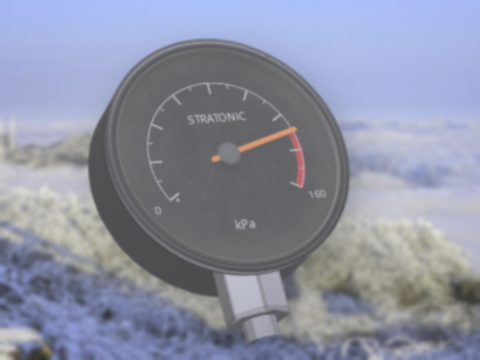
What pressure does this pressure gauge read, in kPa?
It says 130 kPa
